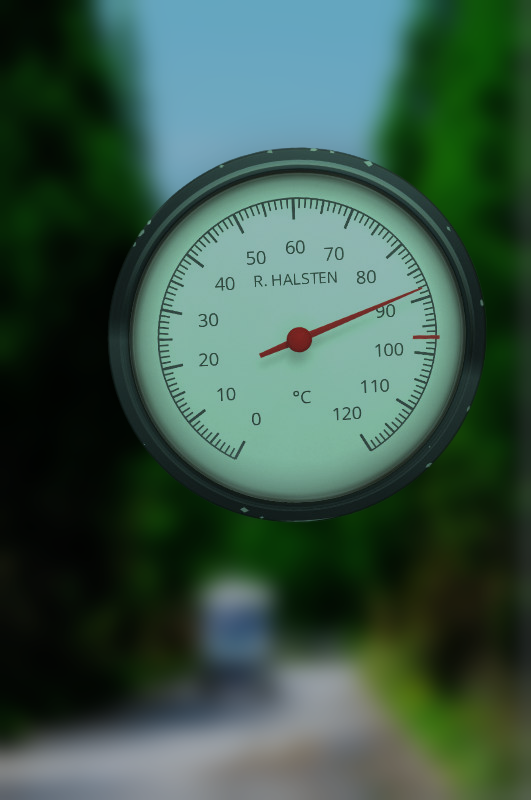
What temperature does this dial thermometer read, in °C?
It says 88 °C
